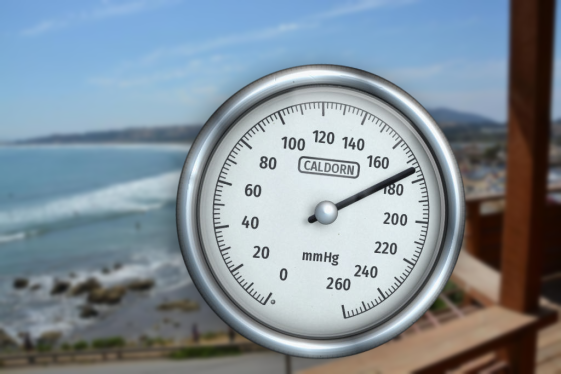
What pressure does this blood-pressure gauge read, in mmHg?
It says 174 mmHg
